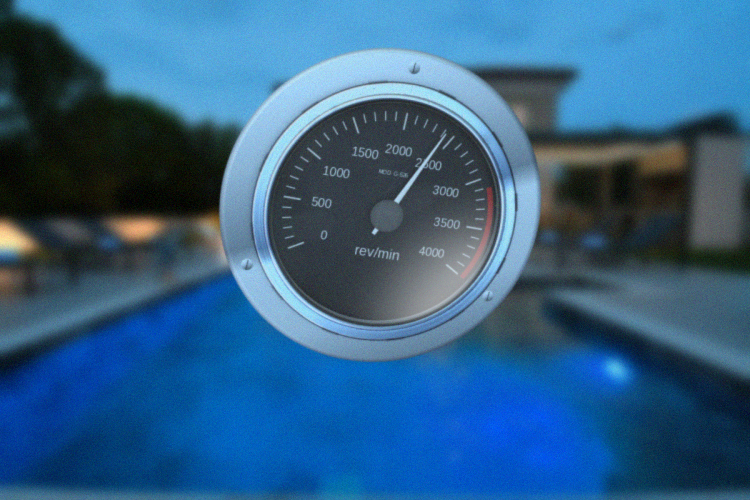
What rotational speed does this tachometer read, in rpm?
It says 2400 rpm
